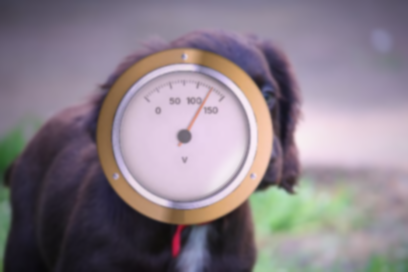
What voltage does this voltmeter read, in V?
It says 125 V
